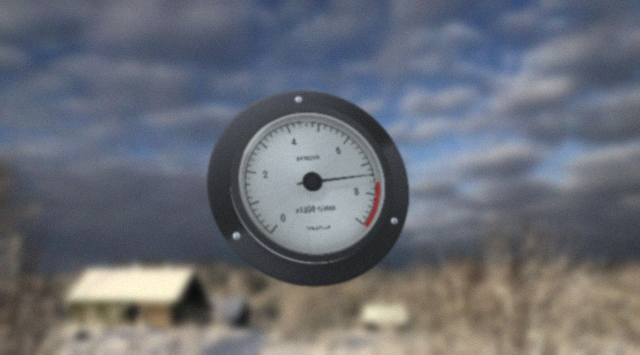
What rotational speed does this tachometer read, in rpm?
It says 7400 rpm
